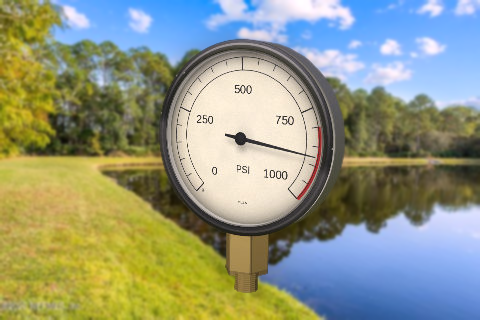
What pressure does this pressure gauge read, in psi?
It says 875 psi
